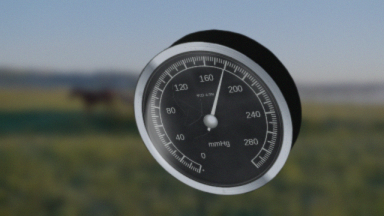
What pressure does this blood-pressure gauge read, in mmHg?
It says 180 mmHg
